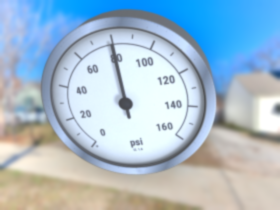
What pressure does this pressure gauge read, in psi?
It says 80 psi
